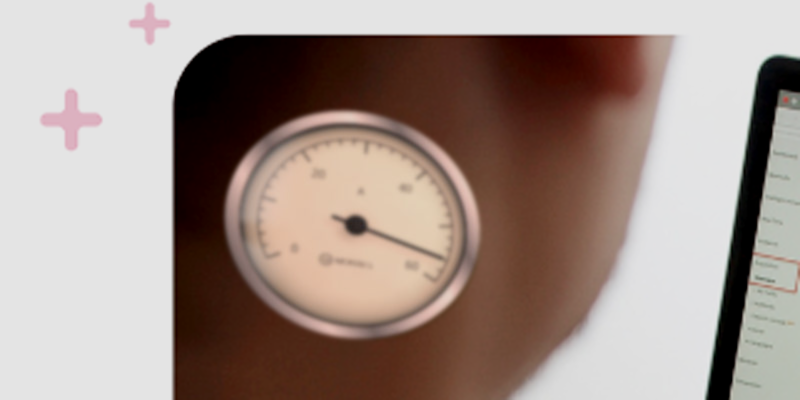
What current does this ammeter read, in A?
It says 56 A
